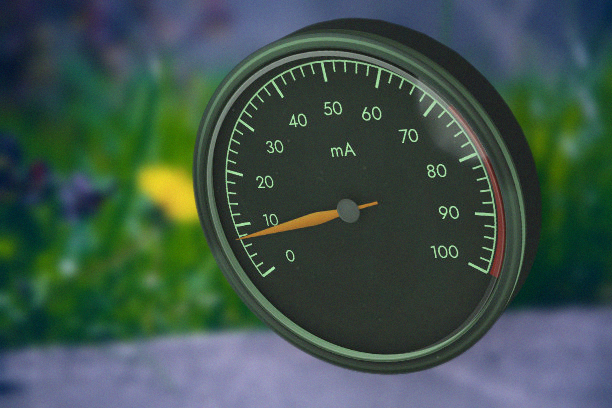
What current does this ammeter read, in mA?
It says 8 mA
